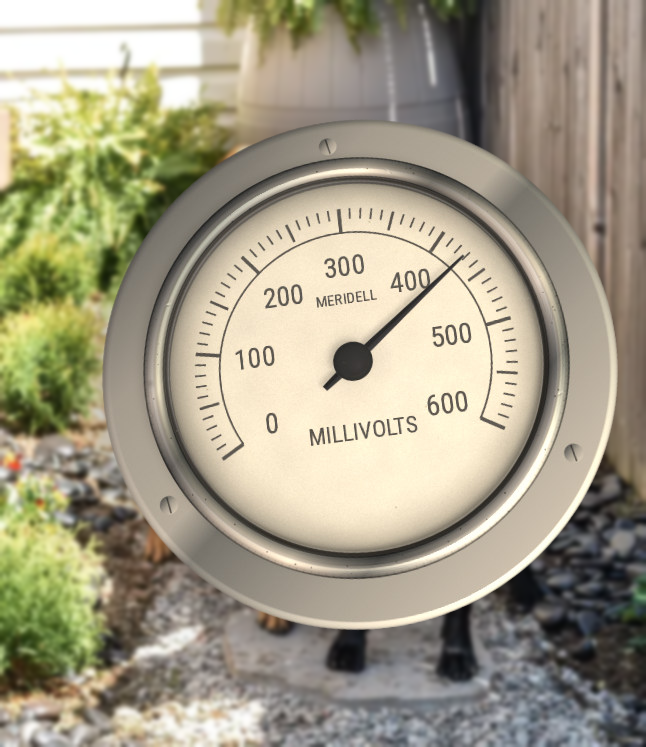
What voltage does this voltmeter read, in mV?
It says 430 mV
